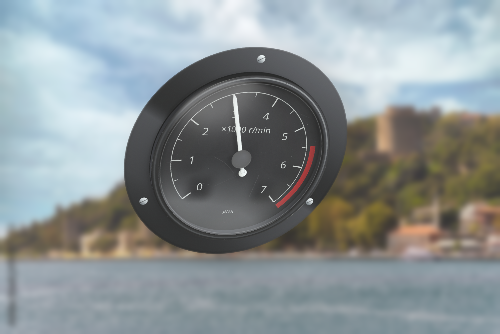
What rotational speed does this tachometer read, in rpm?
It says 3000 rpm
